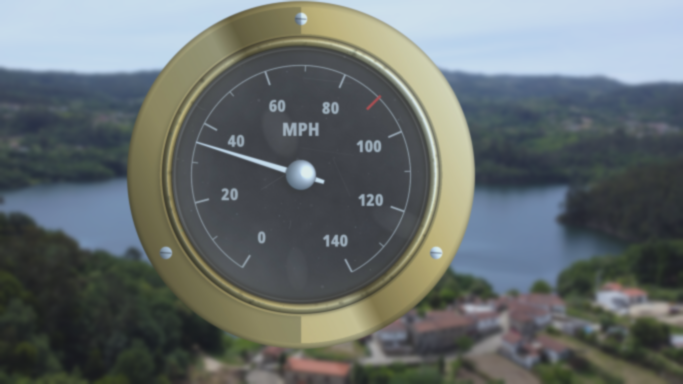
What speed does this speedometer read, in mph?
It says 35 mph
